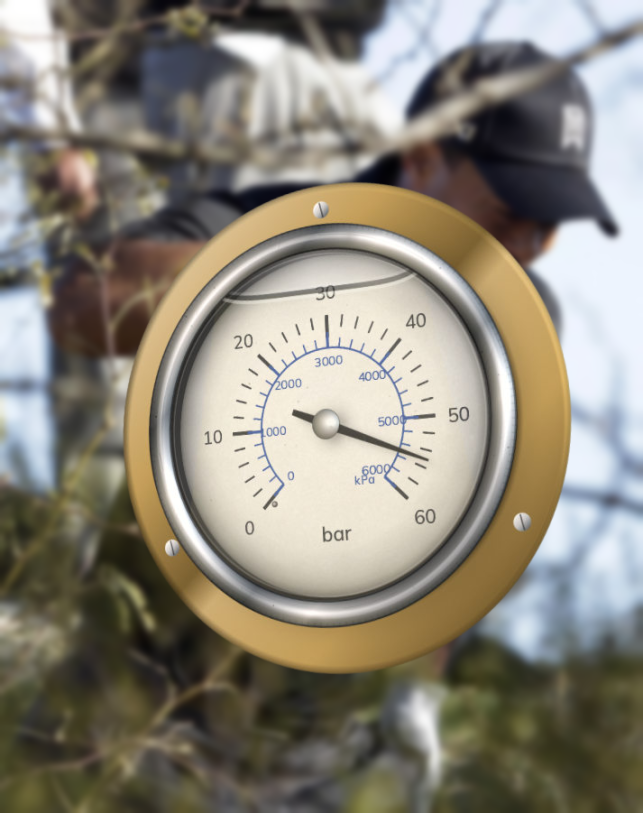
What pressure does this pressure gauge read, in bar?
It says 55 bar
